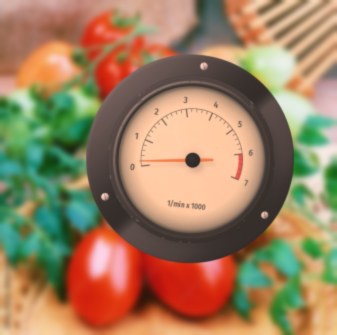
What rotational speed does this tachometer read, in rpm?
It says 200 rpm
